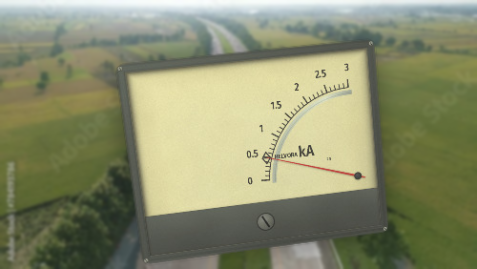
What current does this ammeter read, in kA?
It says 0.5 kA
